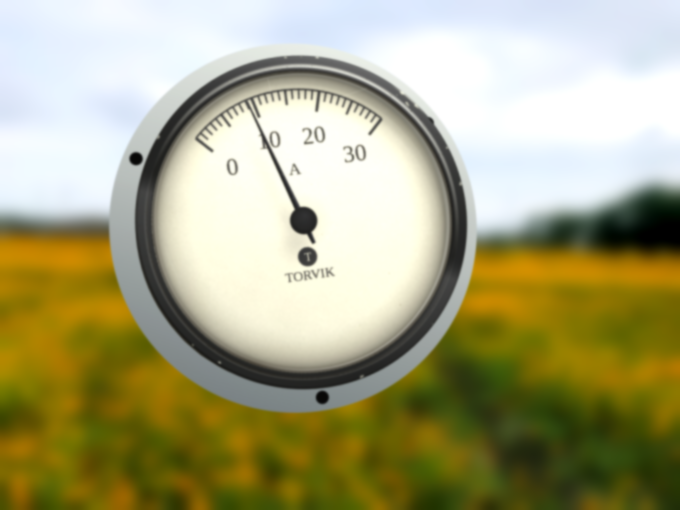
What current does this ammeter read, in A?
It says 9 A
